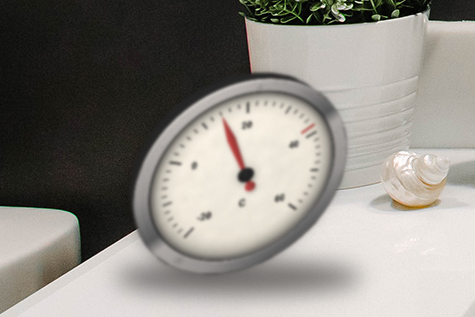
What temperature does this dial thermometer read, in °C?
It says 14 °C
